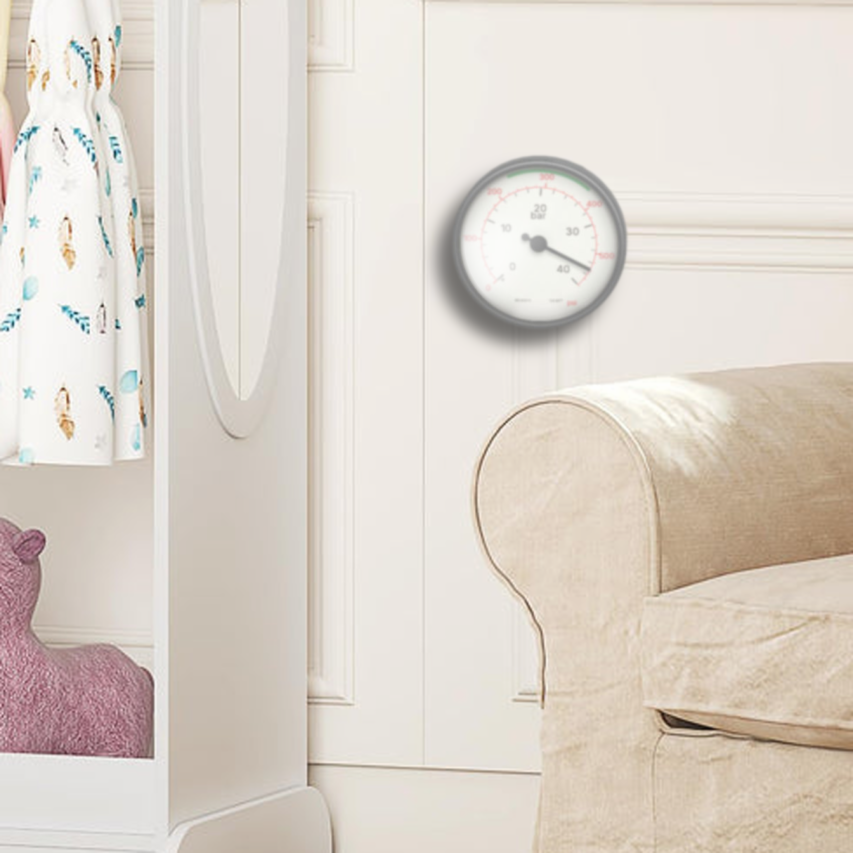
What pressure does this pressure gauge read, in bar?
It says 37 bar
